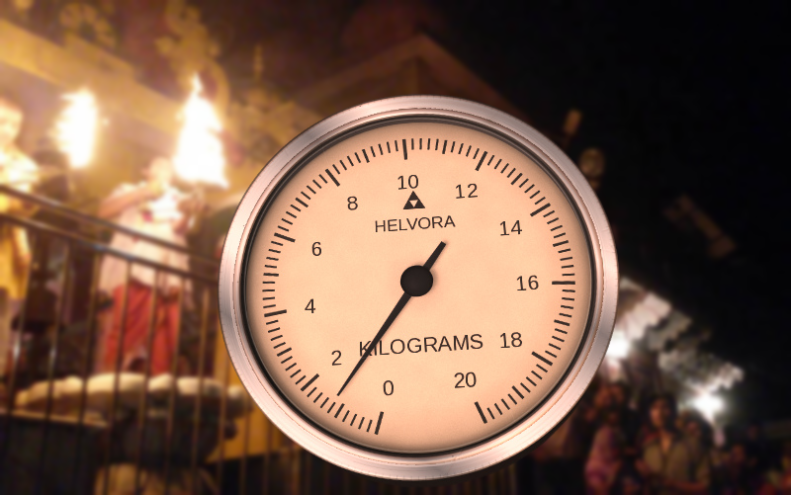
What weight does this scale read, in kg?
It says 1.2 kg
